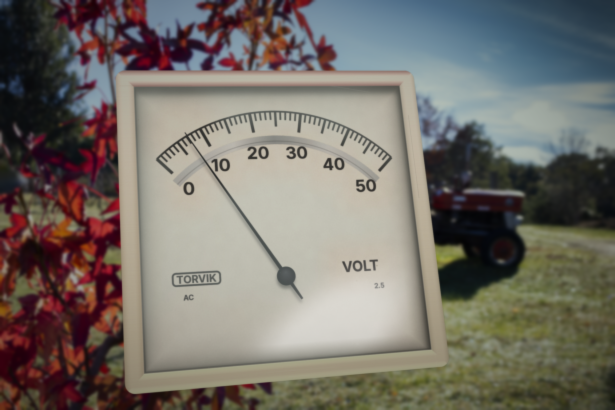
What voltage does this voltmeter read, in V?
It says 7 V
